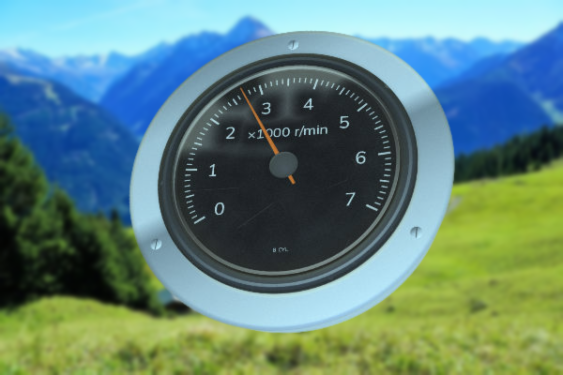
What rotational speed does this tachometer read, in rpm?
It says 2700 rpm
